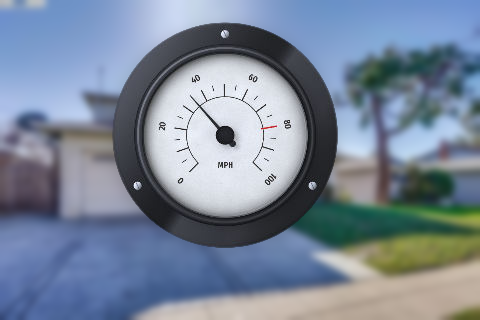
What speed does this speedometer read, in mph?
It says 35 mph
